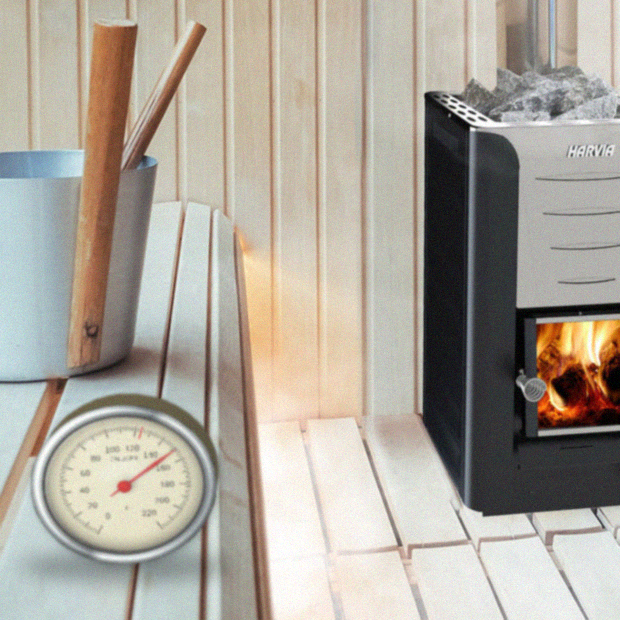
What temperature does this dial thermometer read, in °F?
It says 150 °F
